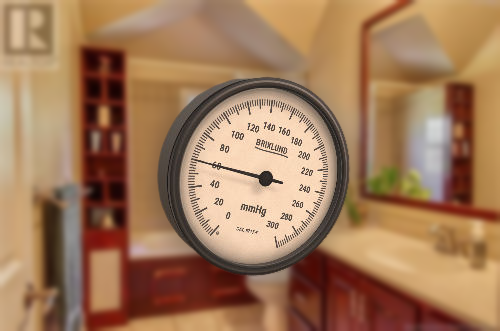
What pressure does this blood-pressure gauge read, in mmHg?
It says 60 mmHg
